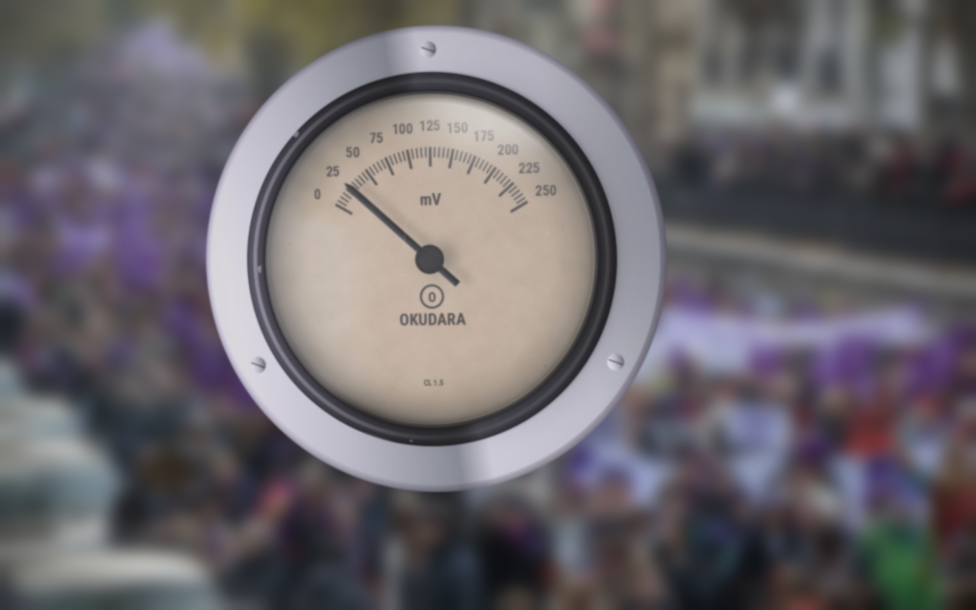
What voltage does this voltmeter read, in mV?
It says 25 mV
